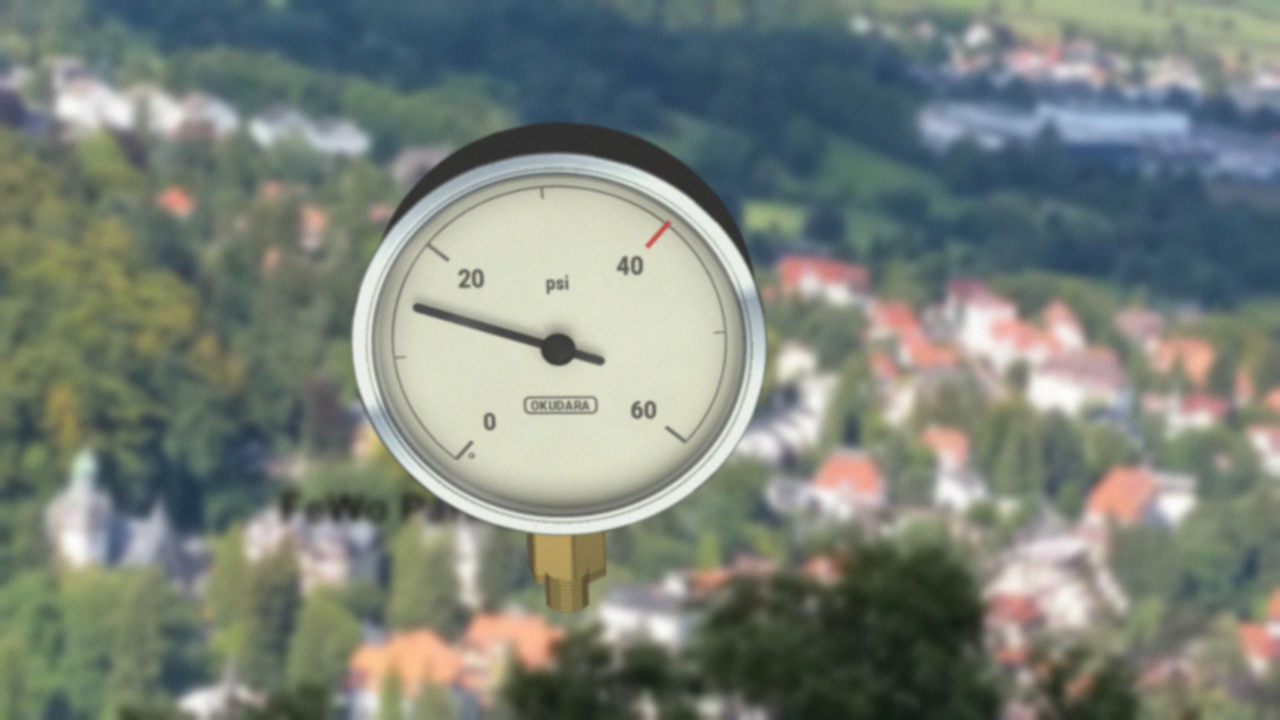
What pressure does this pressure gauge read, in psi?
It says 15 psi
